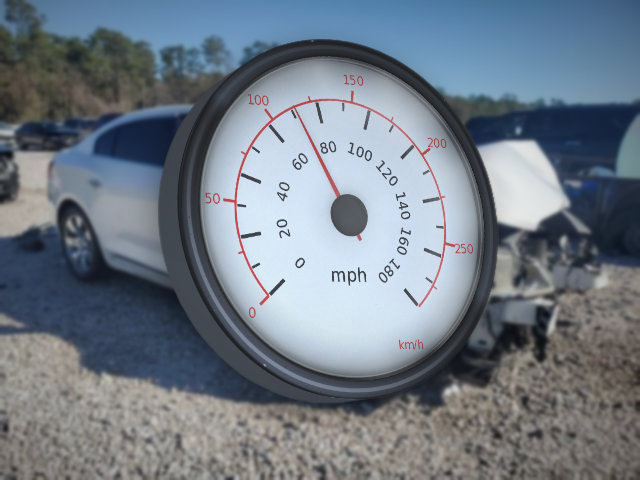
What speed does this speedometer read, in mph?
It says 70 mph
